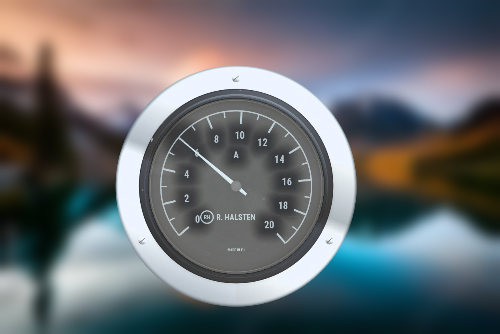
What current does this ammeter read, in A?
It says 6 A
